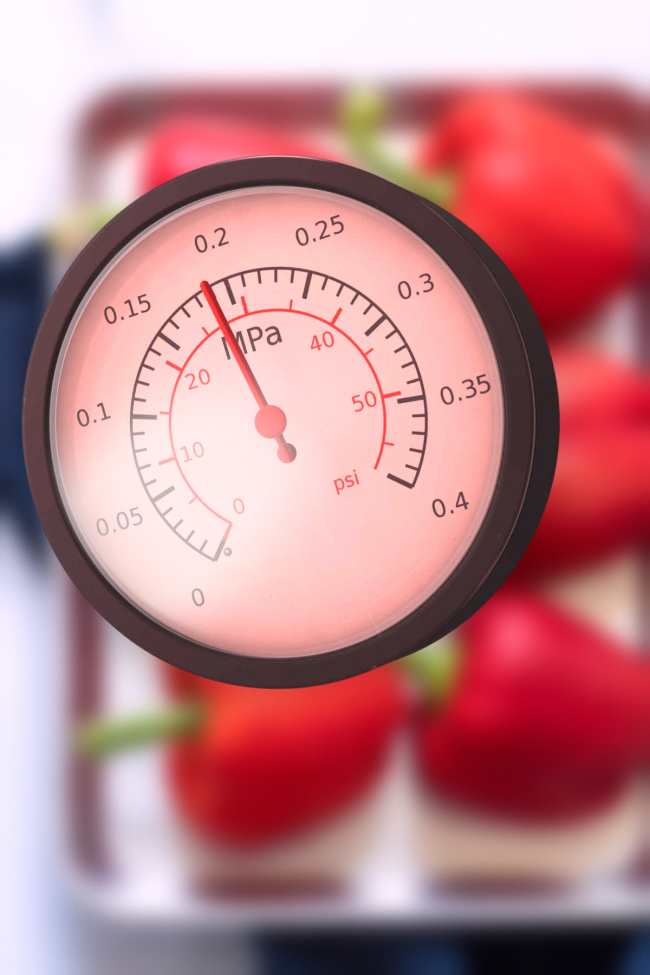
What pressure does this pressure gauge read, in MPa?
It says 0.19 MPa
